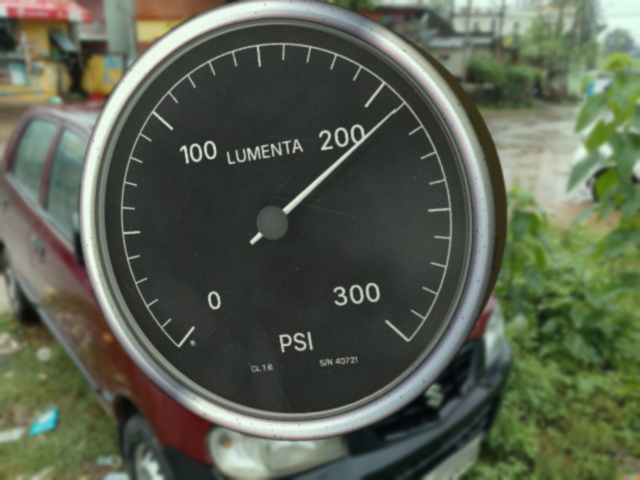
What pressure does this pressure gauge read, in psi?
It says 210 psi
